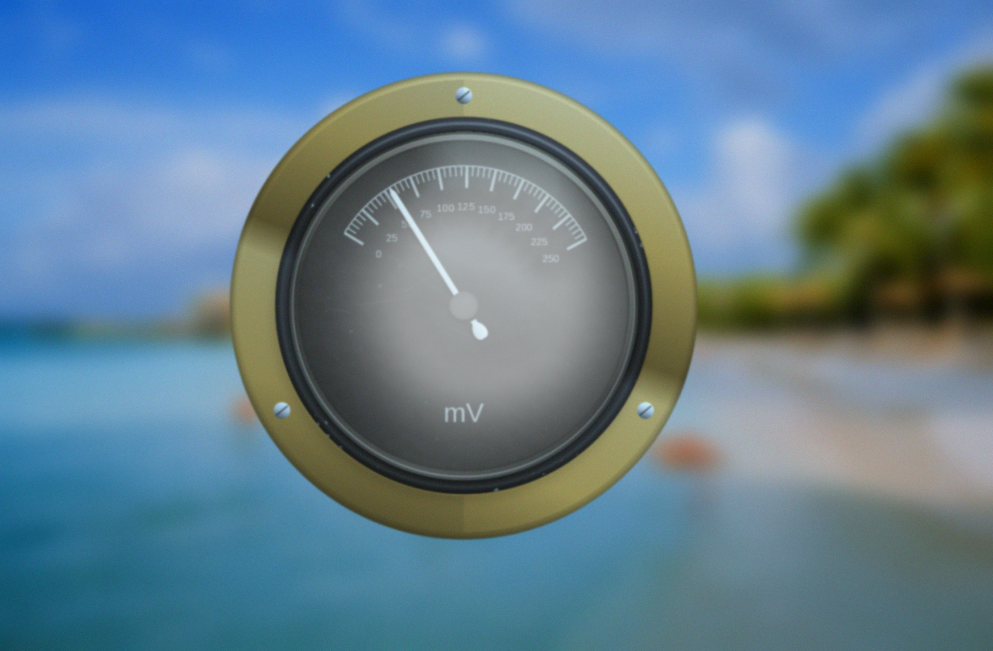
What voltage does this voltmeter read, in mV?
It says 55 mV
